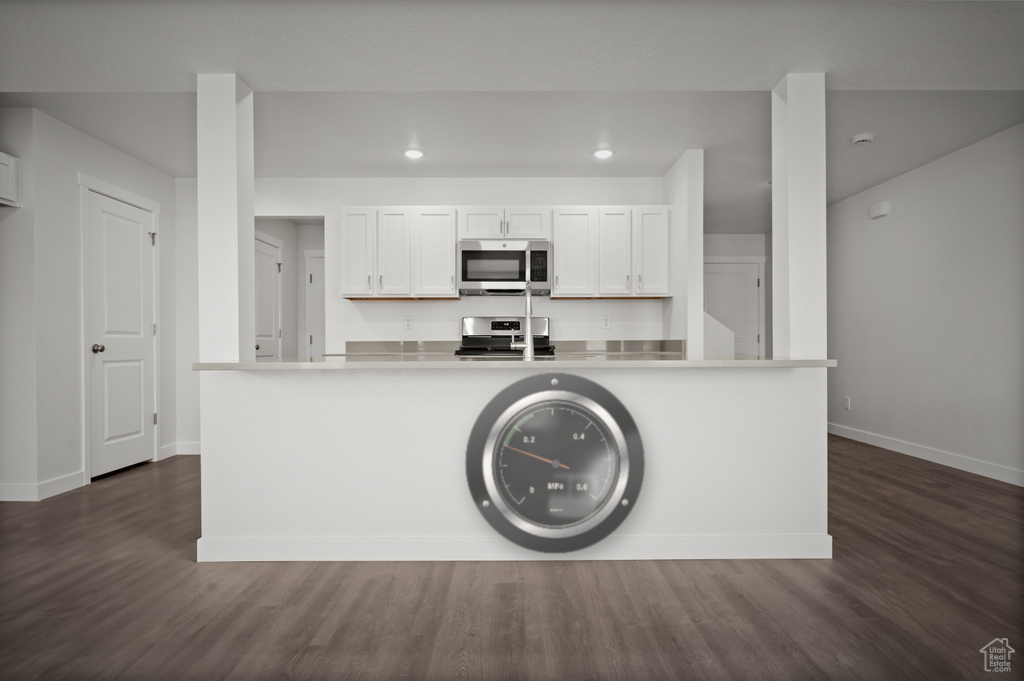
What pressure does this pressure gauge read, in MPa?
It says 0.15 MPa
